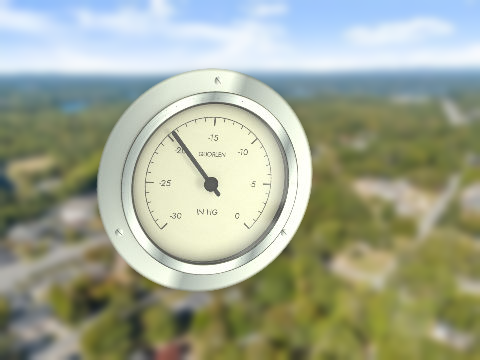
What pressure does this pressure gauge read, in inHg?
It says -19.5 inHg
